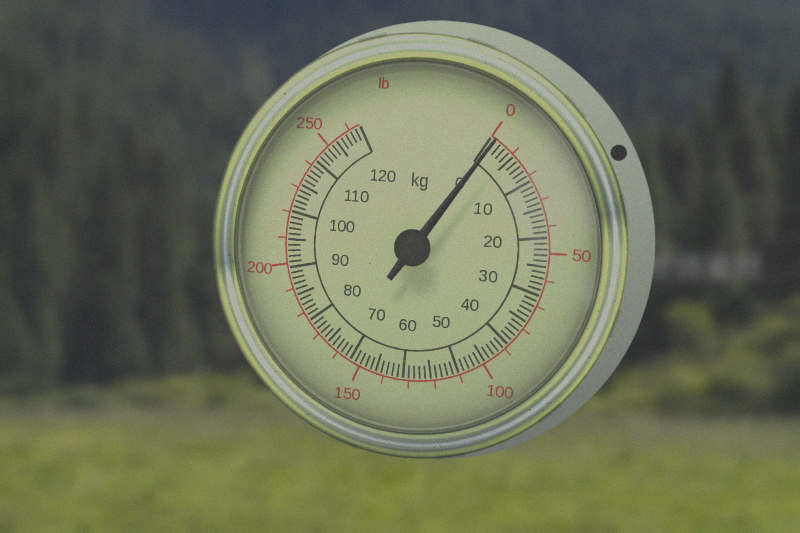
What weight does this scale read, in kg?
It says 1 kg
